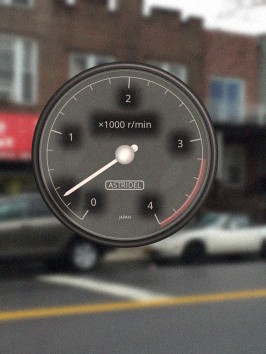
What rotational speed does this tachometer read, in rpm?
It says 300 rpm
